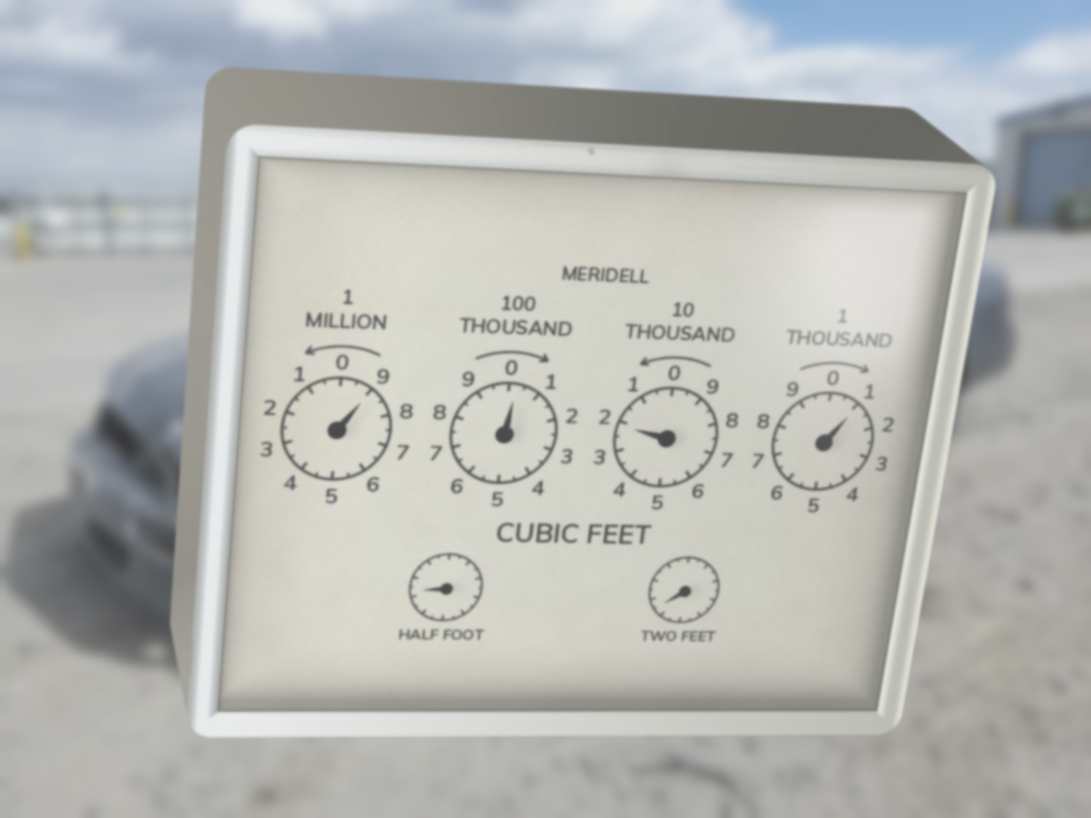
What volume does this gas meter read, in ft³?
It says 902100 ft³
